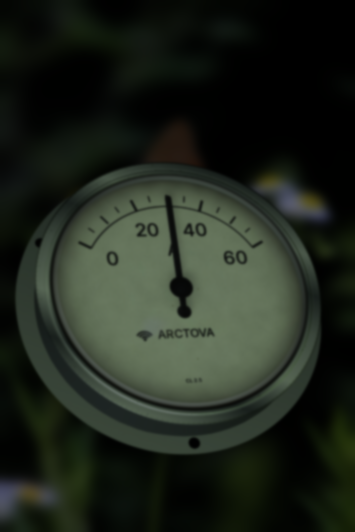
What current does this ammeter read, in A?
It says 30 A
